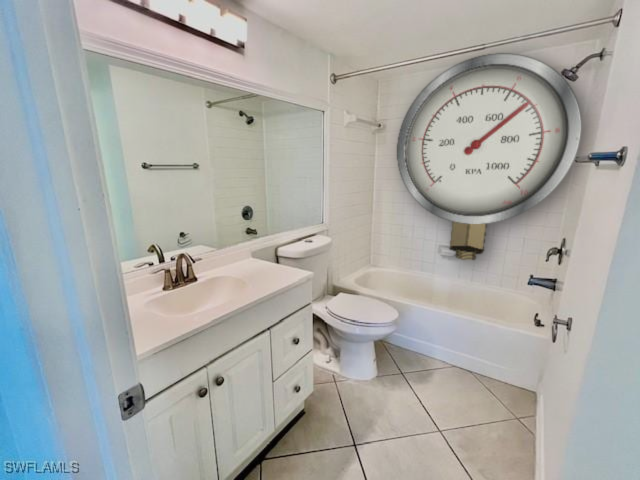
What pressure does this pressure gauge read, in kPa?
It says 680 kPa
